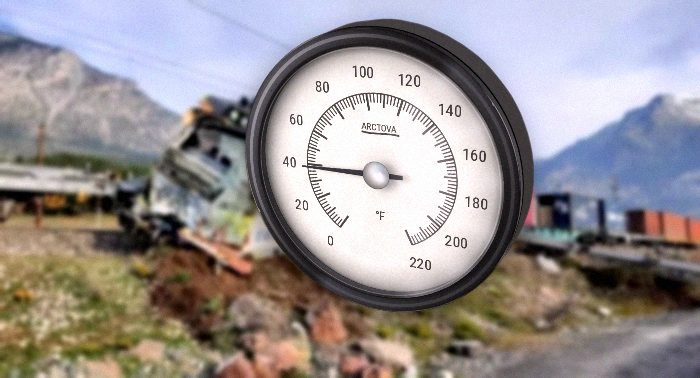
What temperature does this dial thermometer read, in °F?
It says 40 °F
